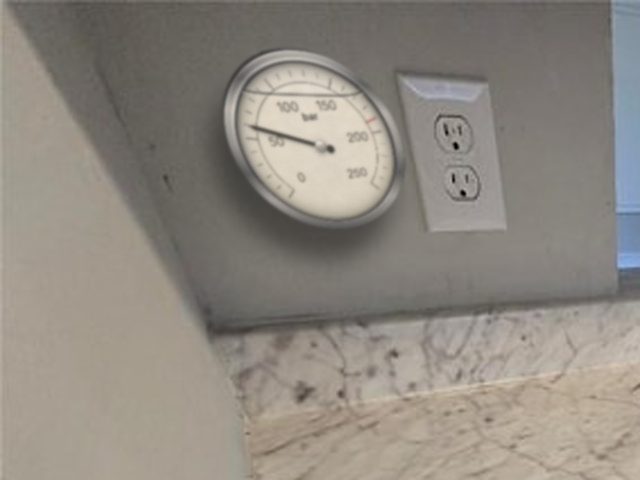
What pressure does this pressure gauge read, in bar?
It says 60 bar
